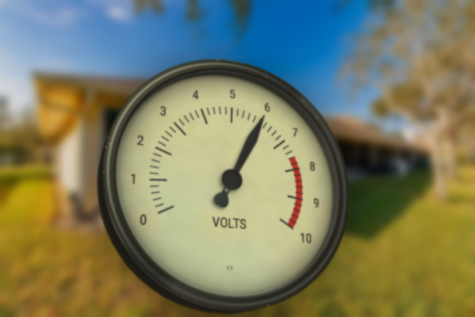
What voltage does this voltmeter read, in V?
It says 6 V
